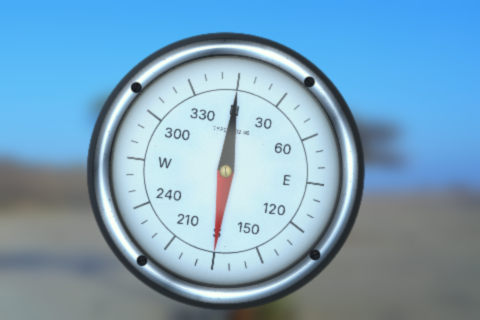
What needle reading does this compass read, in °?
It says 180 °
